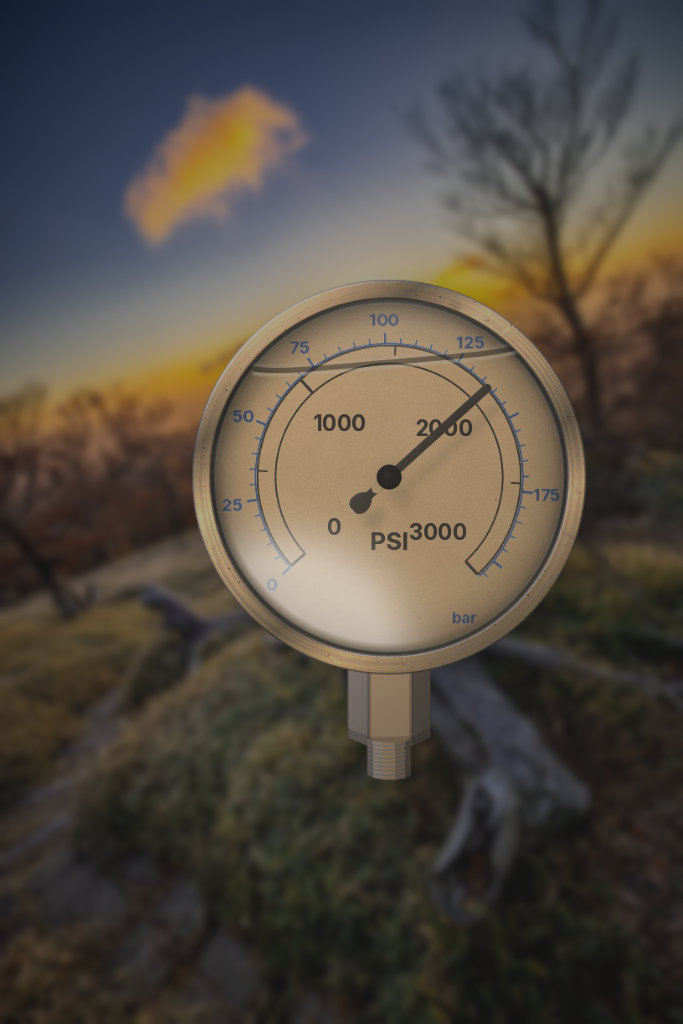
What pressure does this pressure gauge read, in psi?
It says 2000 psi
